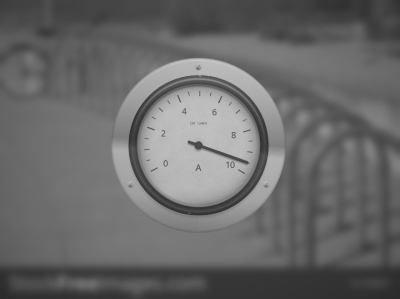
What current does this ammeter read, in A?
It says 9.5 A
